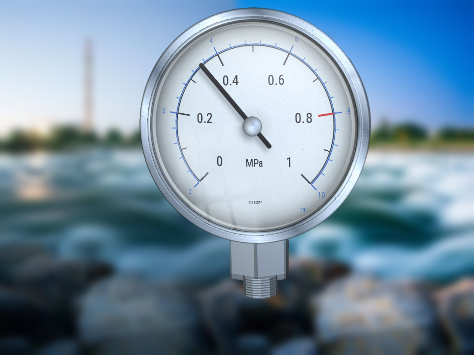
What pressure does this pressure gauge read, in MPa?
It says 0.35 MPa
